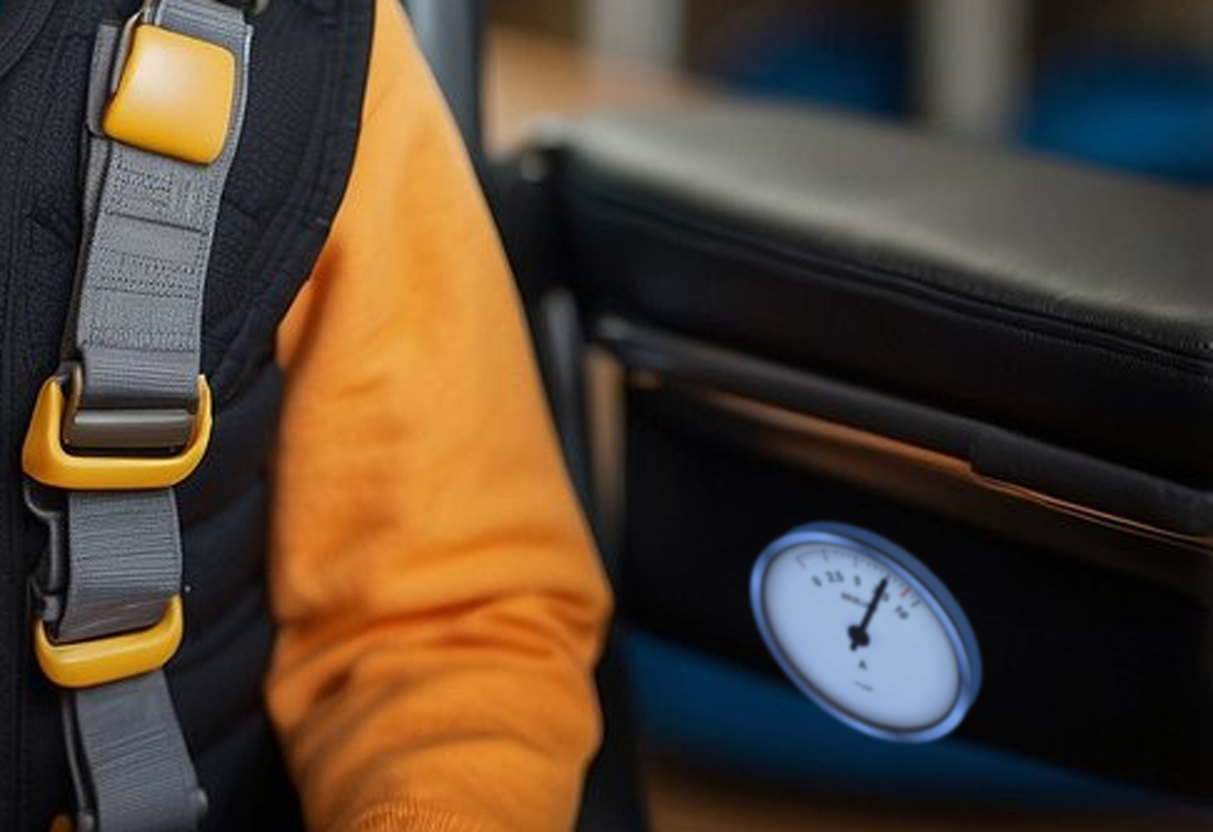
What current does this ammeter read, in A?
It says 7.5 A
